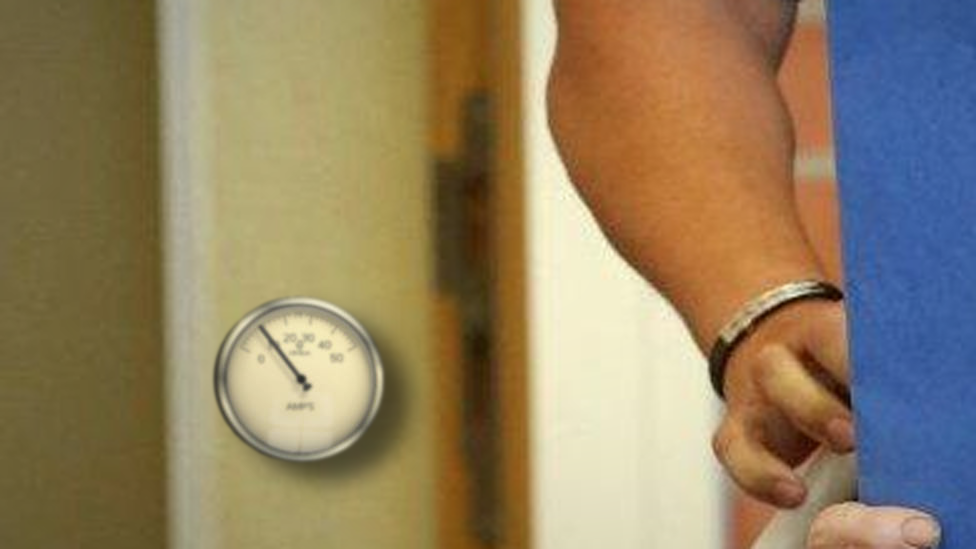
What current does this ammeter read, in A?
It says 10 A
